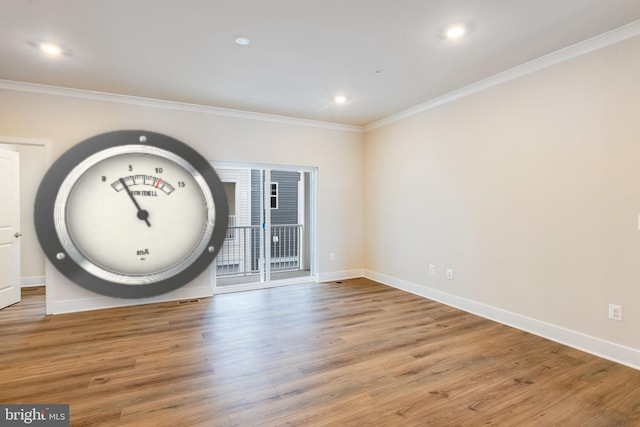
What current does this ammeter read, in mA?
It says 2.5 mA
